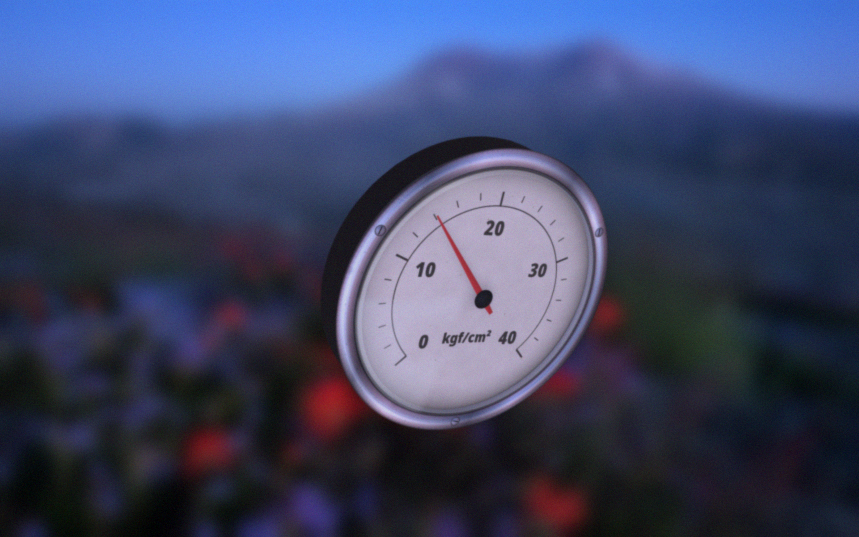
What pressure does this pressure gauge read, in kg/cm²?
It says 14 kg/cm²
